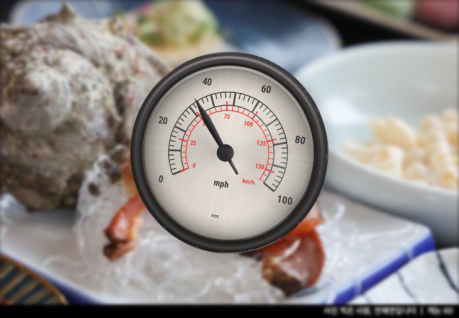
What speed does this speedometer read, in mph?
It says 34 mph
